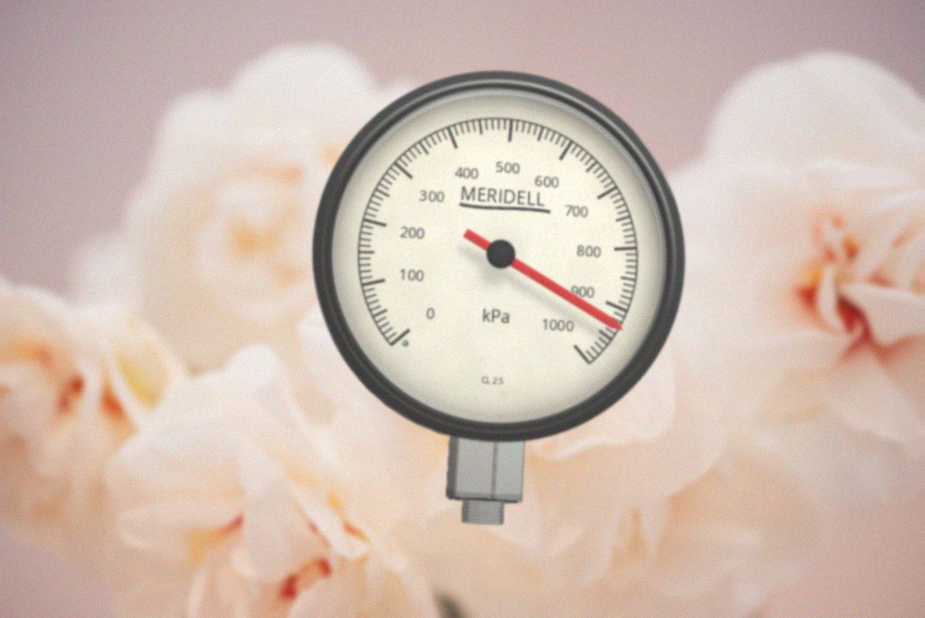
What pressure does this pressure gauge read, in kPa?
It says 930 kPa
